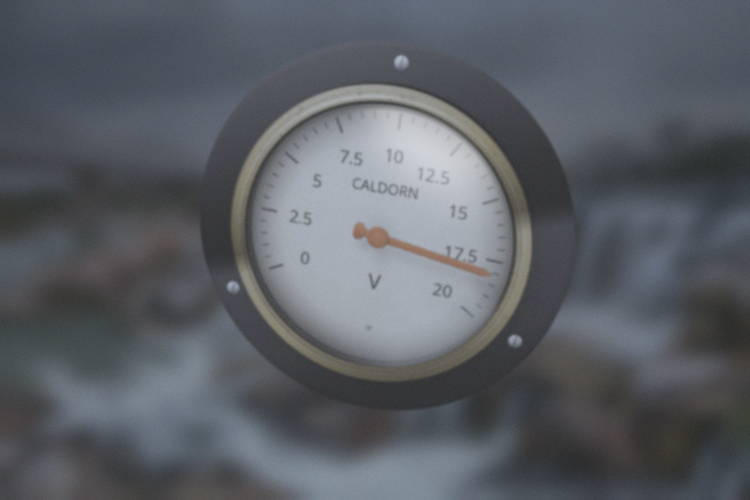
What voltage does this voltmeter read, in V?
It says 18 V
